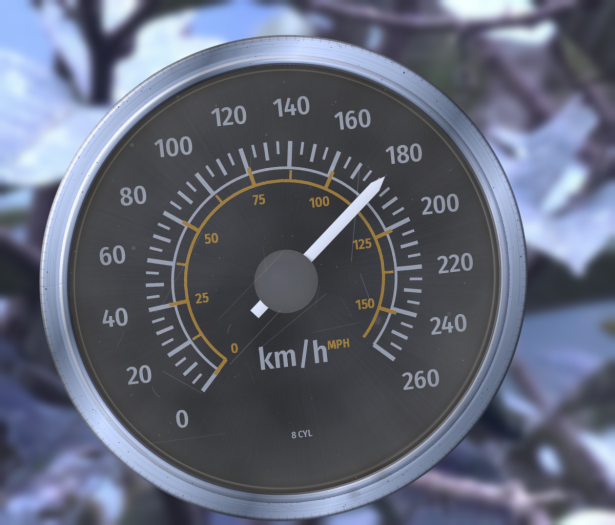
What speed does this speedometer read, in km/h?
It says 180 km/h
